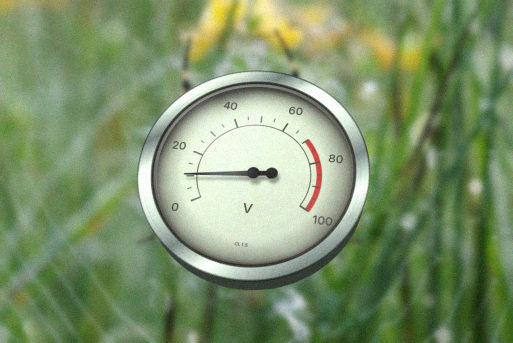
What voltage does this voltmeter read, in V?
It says 10 V
